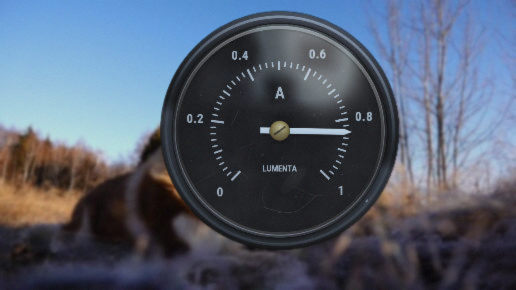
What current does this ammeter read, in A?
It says 0.84 A
